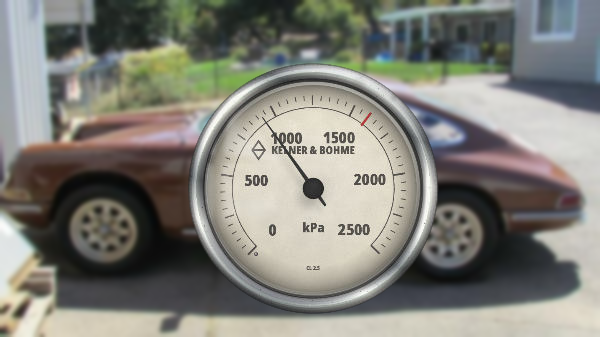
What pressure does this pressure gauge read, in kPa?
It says 925 kPa
